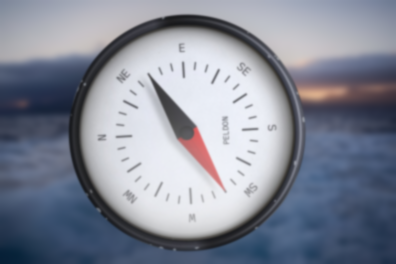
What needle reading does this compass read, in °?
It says 240 °
